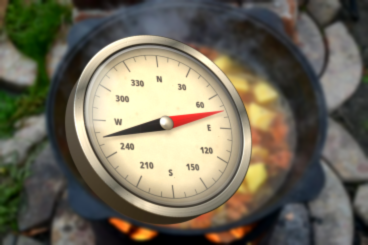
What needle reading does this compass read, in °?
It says 75 °
